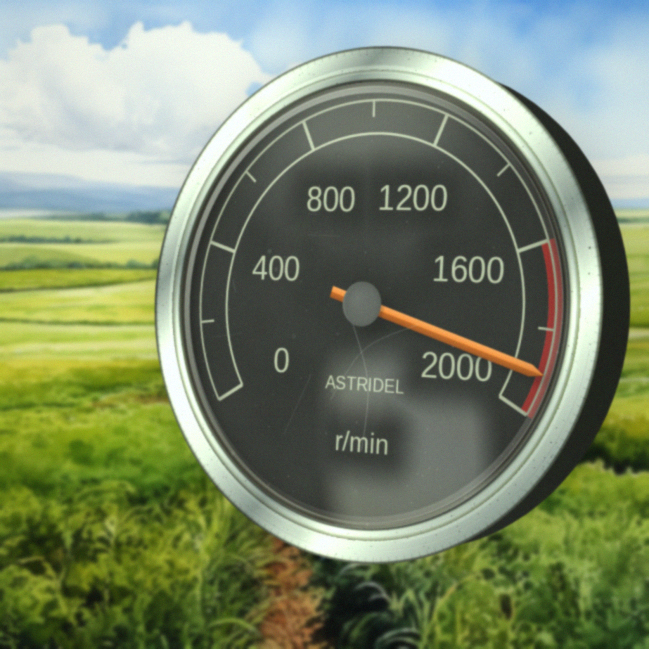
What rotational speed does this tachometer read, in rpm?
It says 1900 rpm
